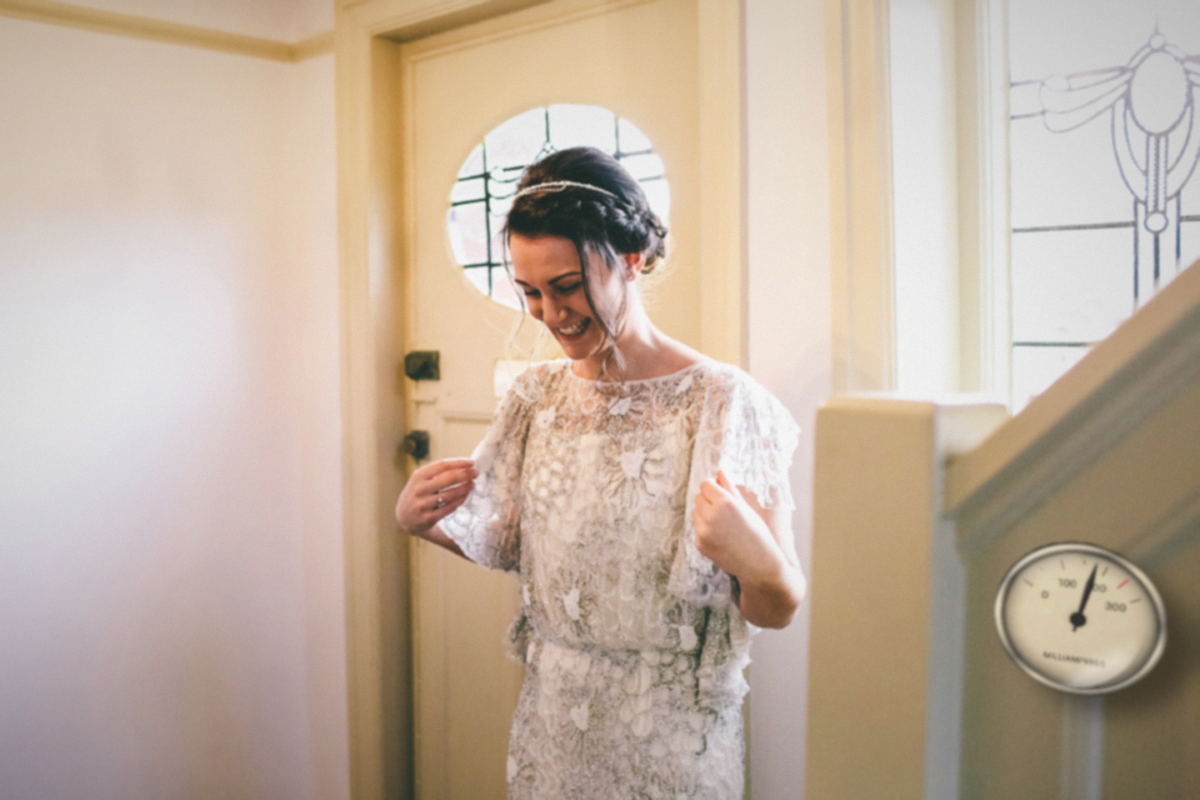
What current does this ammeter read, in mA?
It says 175 mA
